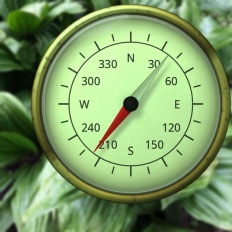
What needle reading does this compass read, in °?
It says 217.5 °
